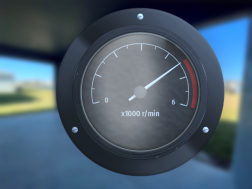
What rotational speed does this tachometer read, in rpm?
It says 4500 rpm
